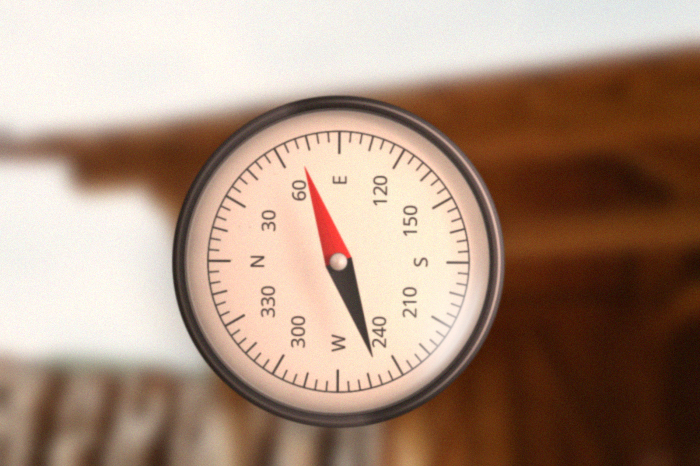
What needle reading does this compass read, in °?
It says 70 °
